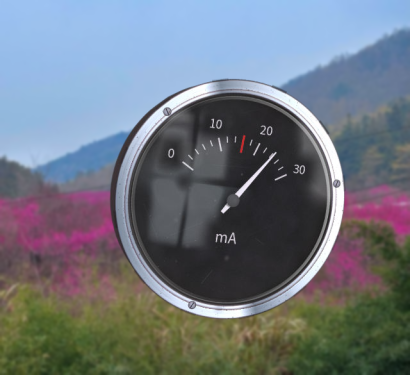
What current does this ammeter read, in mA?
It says 24 mA
